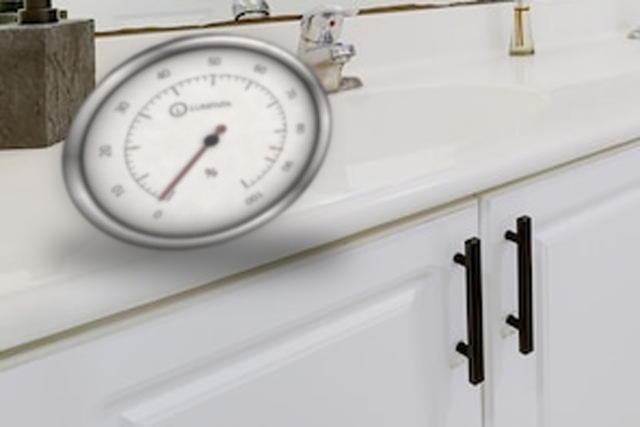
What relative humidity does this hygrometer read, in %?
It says 2 %
